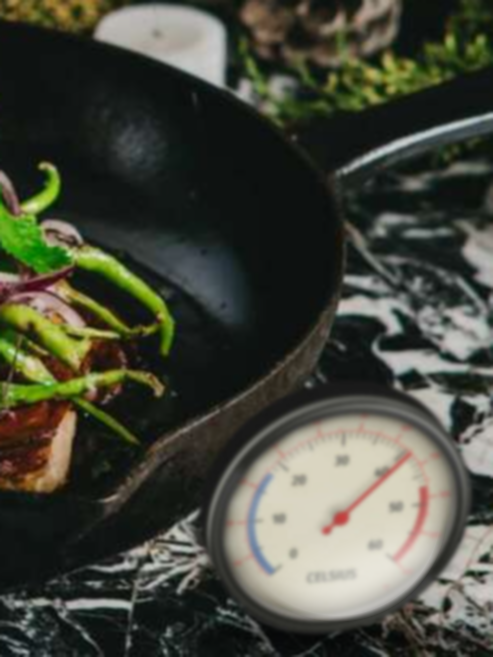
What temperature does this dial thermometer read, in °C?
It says 40 °C
